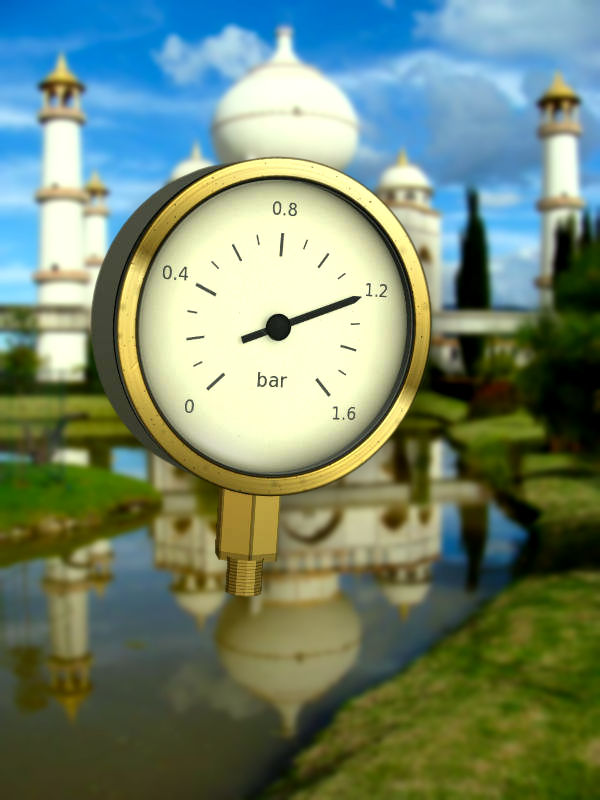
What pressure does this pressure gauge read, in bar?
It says 1.2 bar
